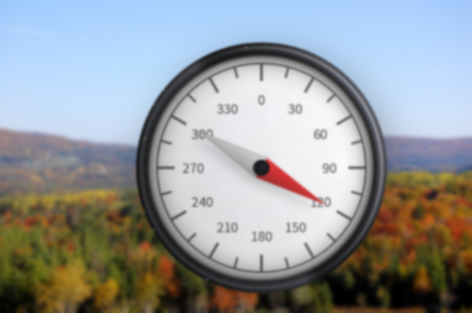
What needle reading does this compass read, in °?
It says 120 °
